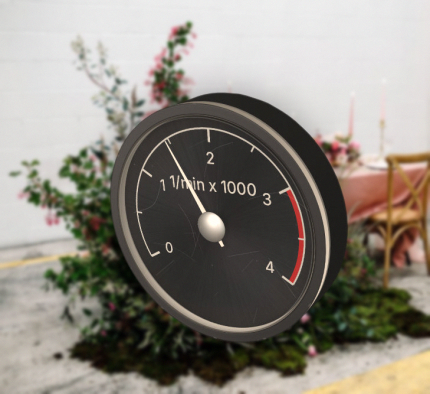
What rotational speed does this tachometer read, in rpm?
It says 1500 rpm
